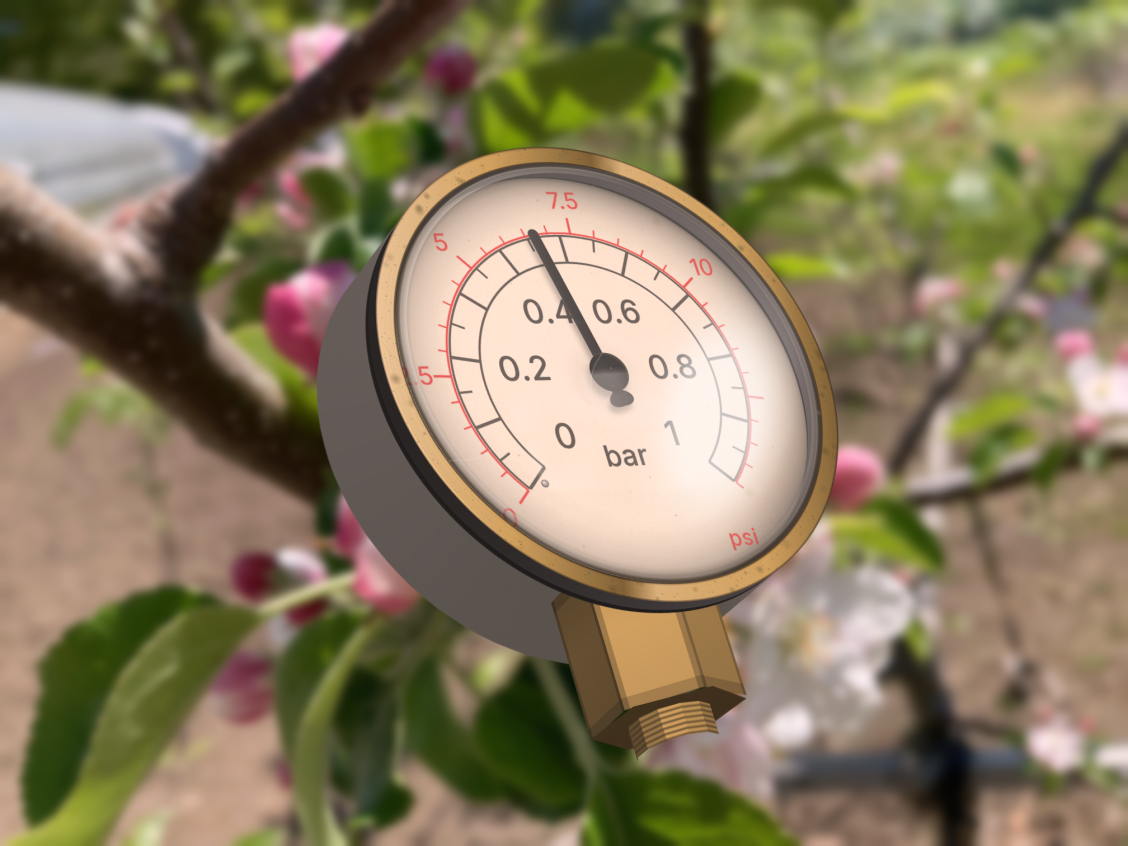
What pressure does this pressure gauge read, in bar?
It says 0.45 bar
